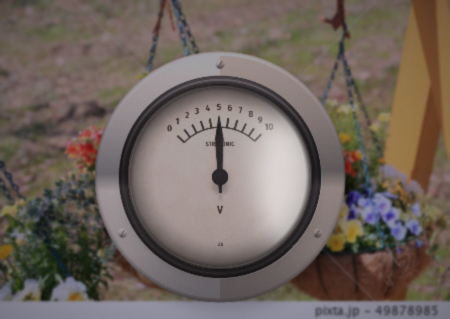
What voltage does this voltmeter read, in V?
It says 5 V
